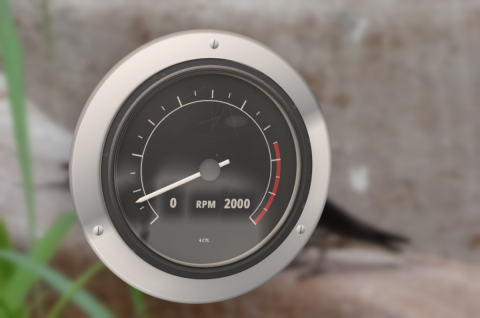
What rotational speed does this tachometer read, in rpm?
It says 150 rpm
